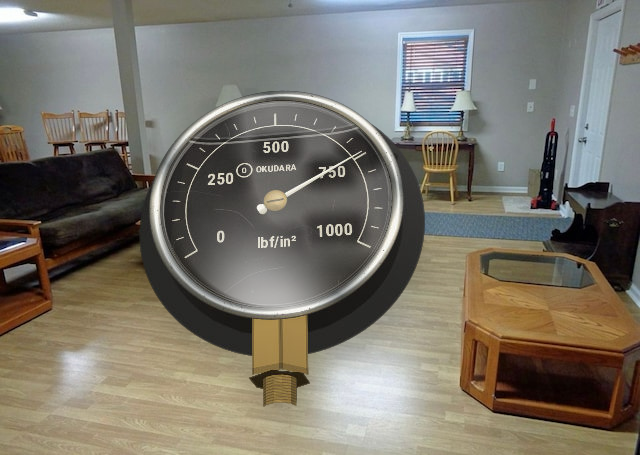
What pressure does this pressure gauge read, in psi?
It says 750 psi
